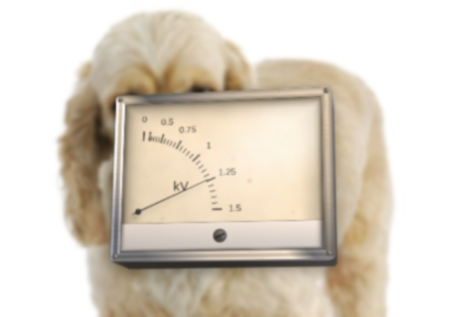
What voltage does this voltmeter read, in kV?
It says 1.25 kV
